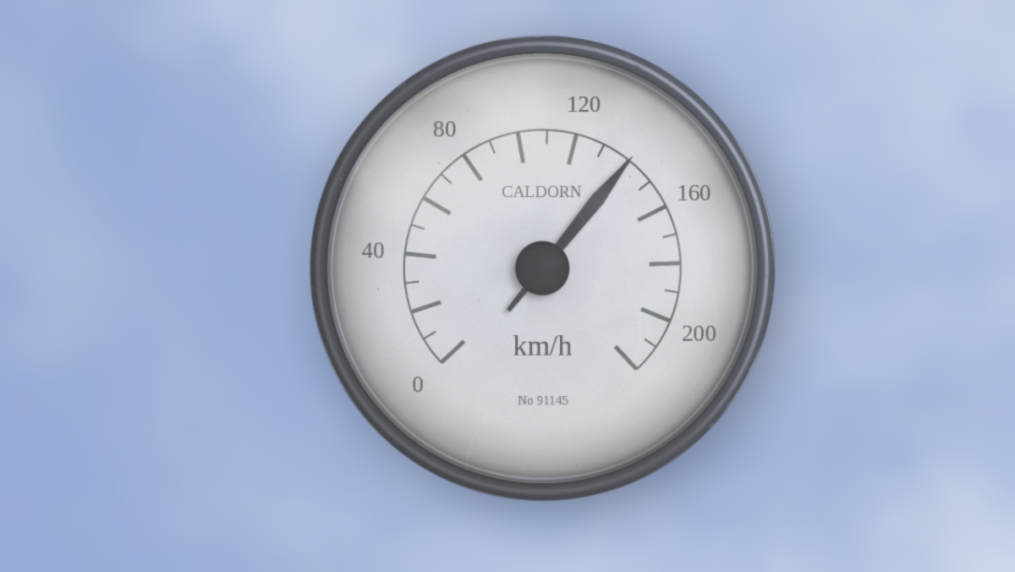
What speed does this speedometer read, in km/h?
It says 140 km/h
